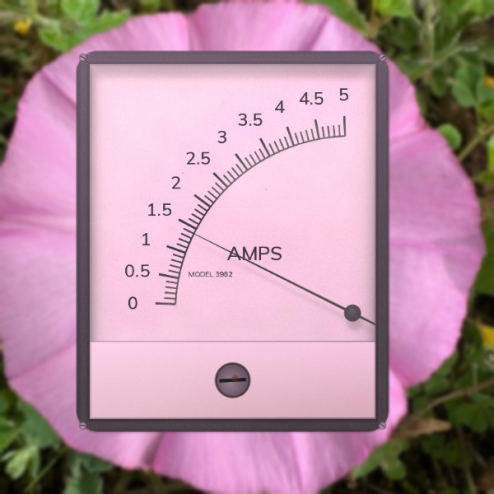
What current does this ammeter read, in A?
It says 1.4 A
